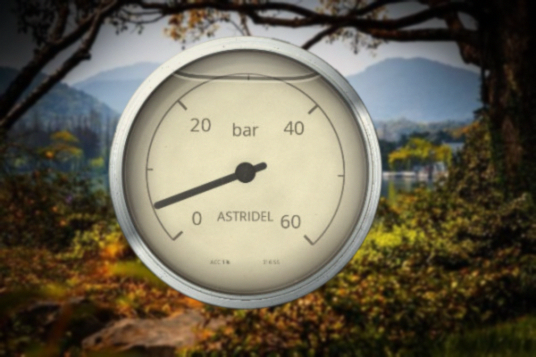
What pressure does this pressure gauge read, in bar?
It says 5 bar
